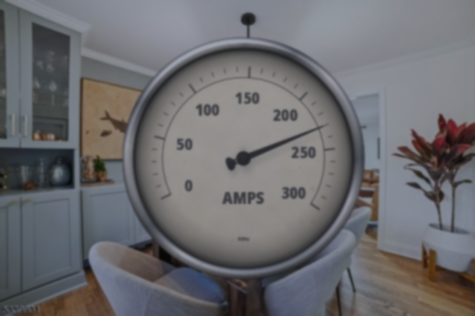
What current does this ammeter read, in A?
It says 230 A
